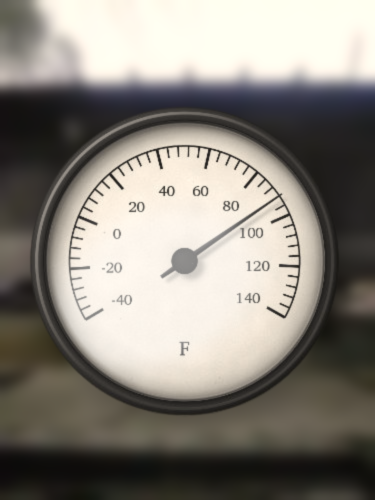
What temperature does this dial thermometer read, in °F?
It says 92 °F
